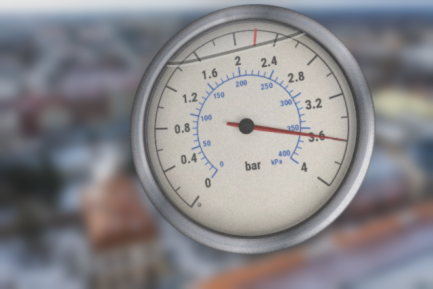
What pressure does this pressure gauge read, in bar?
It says 3.6 bar
